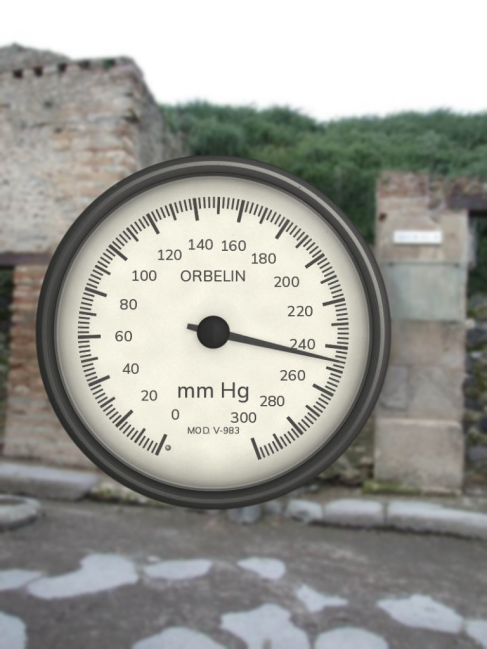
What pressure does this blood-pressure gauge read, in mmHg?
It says 246 mmHg
